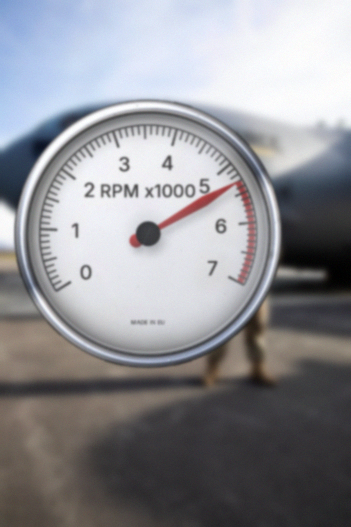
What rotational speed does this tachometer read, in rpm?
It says 5300 rpm
